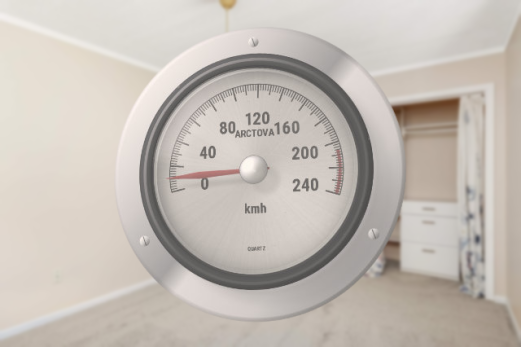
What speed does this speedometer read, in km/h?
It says 10 km/h
